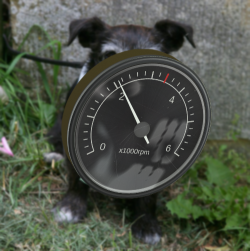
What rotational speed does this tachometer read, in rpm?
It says 2100 rpm
